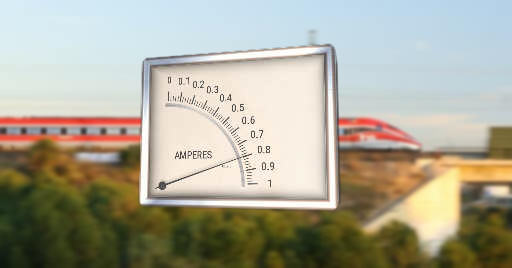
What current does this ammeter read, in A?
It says 0.8 A
